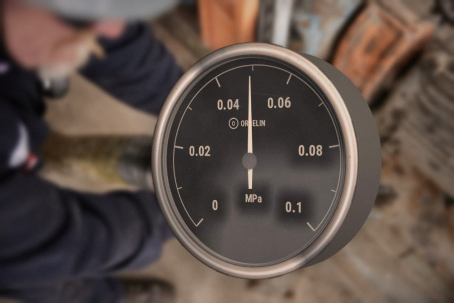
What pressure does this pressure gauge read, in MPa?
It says 0.05 MPa
